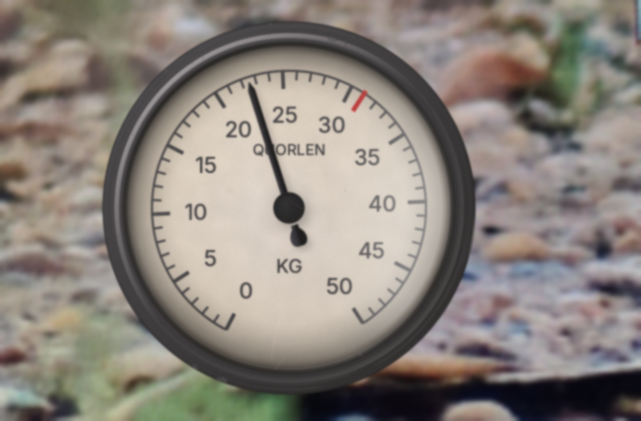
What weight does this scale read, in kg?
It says 22.5 kg
